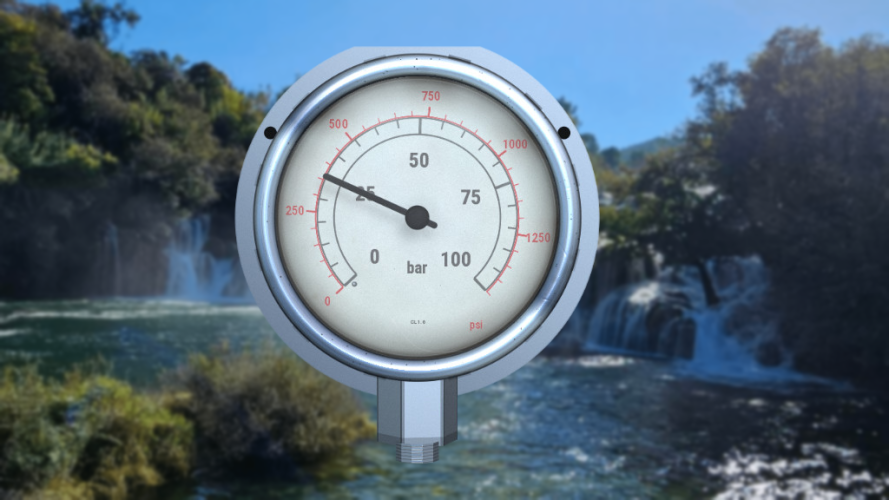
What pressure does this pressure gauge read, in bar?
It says 25 bar
